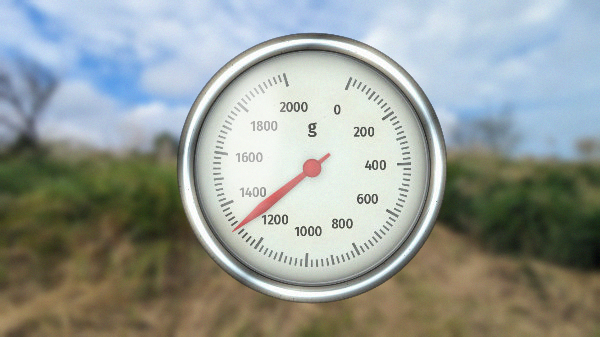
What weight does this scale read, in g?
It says 1300 g
